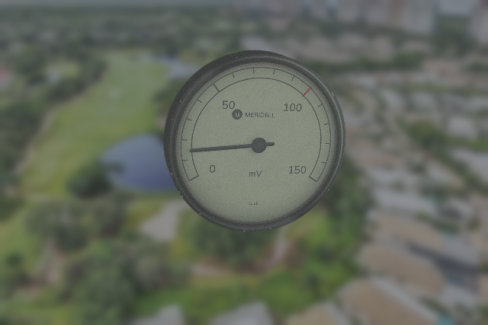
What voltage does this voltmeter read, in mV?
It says 15 mV
